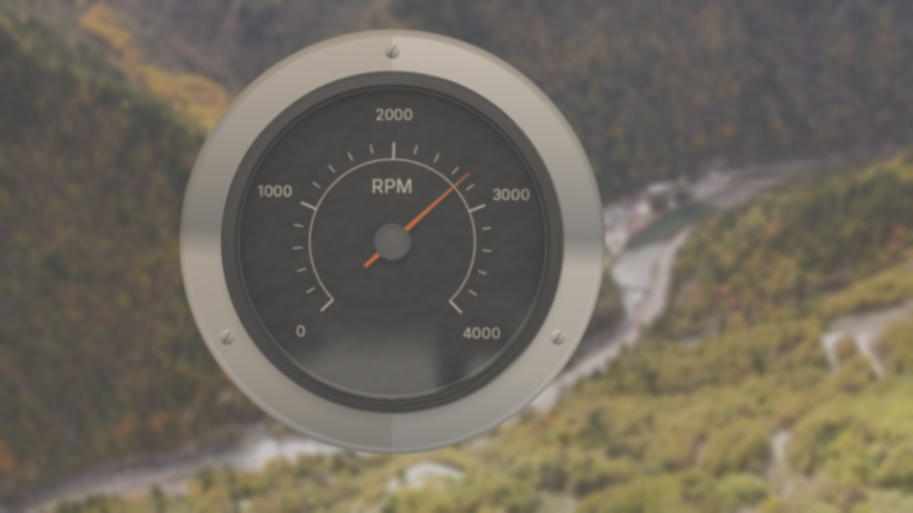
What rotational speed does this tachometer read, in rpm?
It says 2700 rpm
